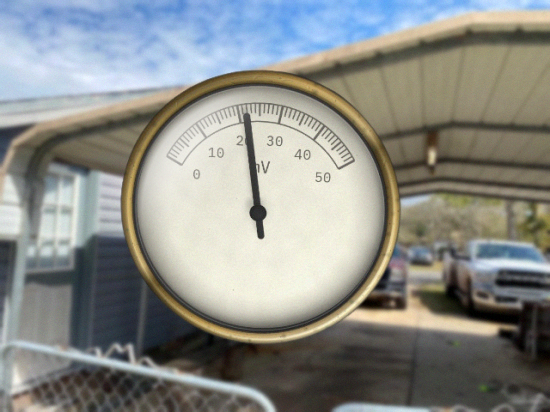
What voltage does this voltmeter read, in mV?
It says 22 mV
